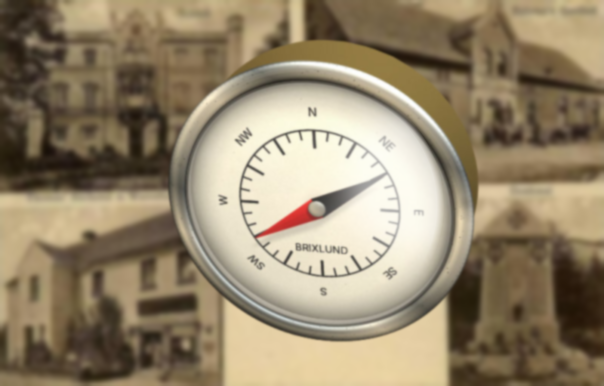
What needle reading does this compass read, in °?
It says 240 °
